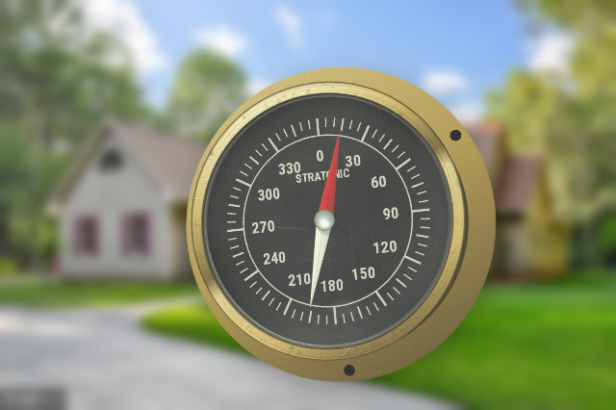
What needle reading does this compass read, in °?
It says 15 °
